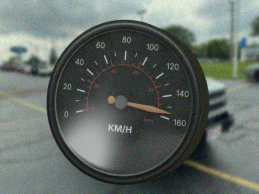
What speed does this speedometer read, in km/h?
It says 155 km/h
